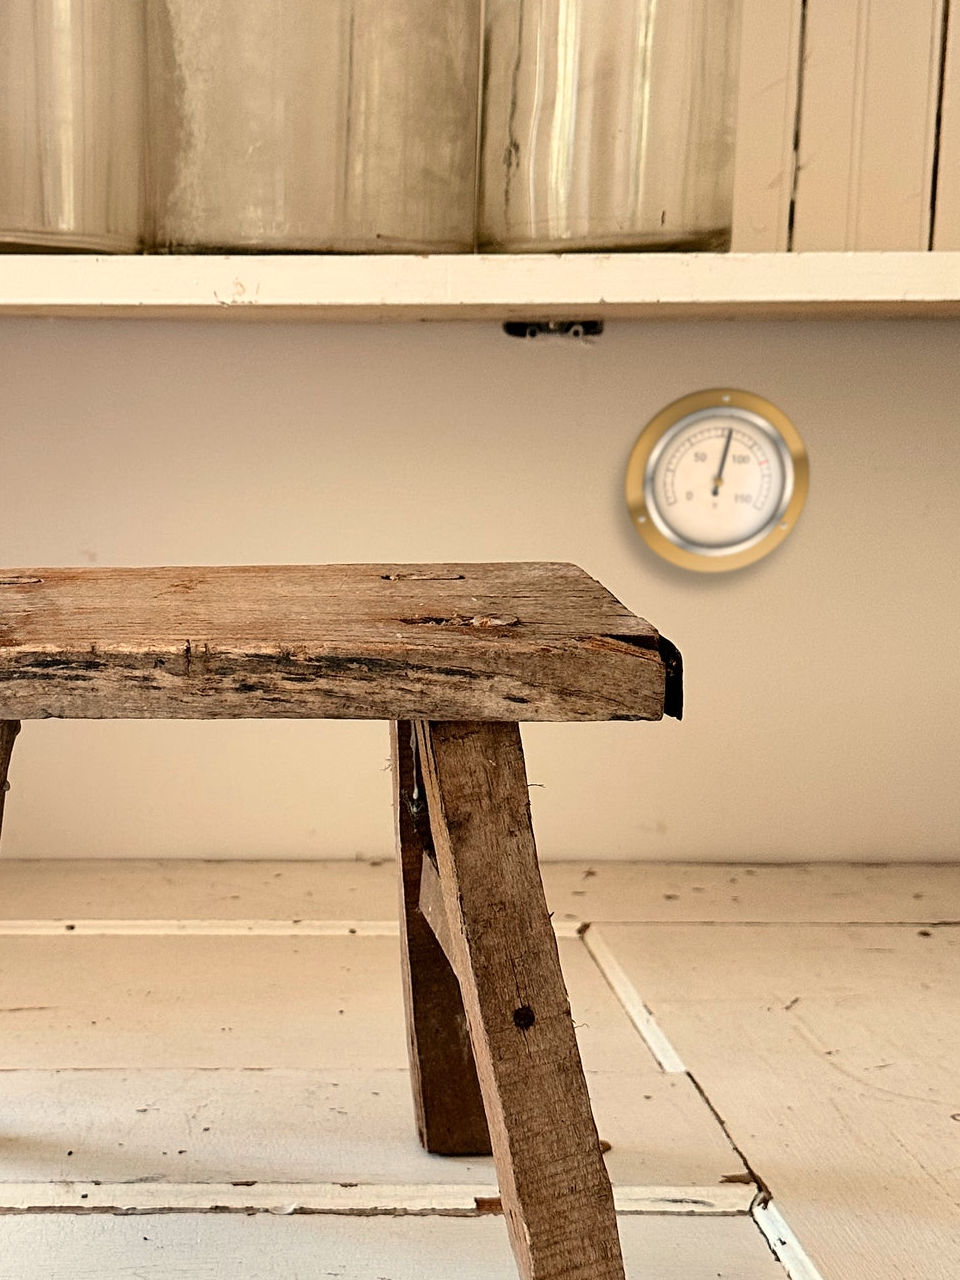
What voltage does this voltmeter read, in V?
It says 80 V
